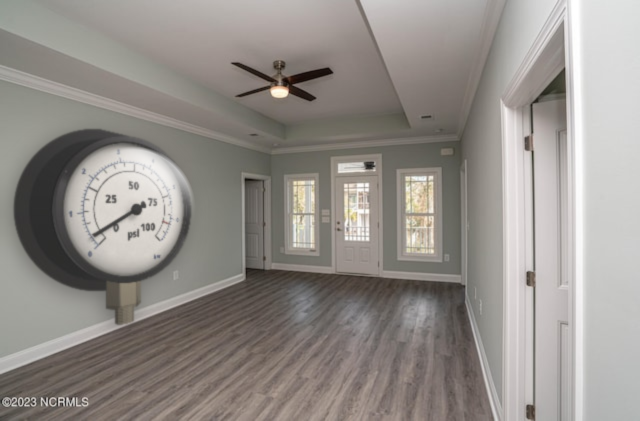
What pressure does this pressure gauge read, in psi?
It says 5 psi
